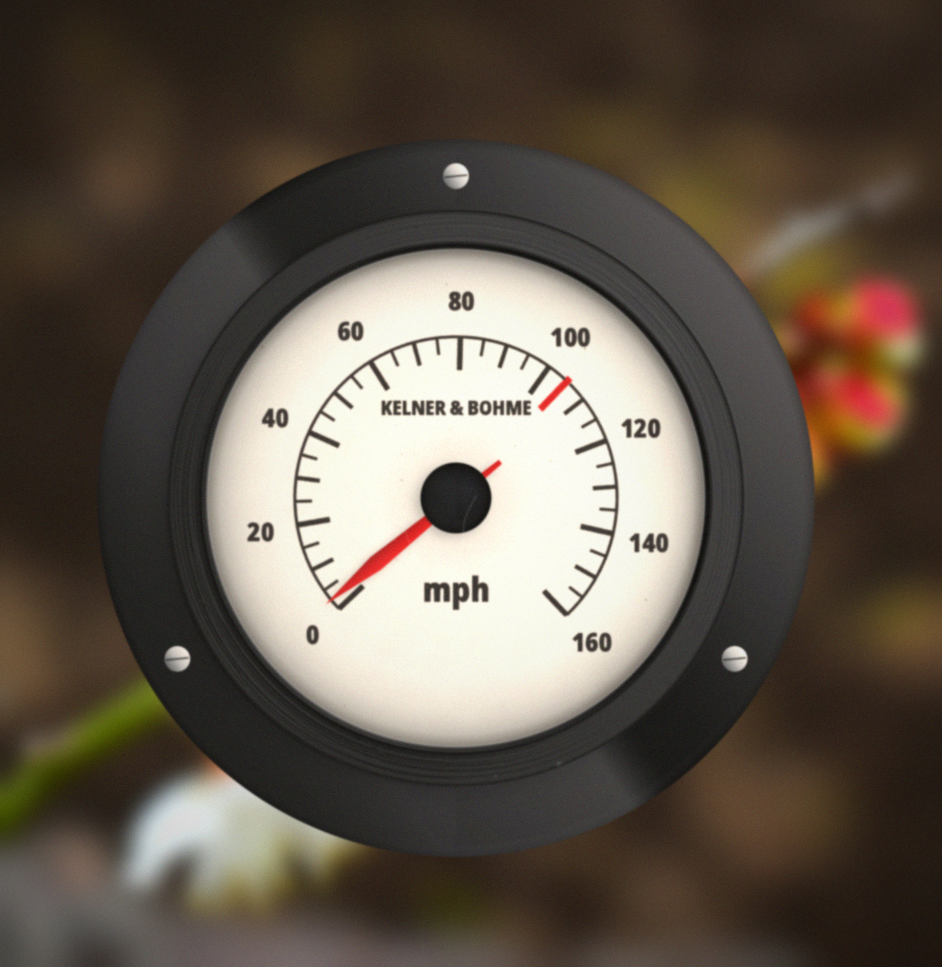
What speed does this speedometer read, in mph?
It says 2.5 mph
